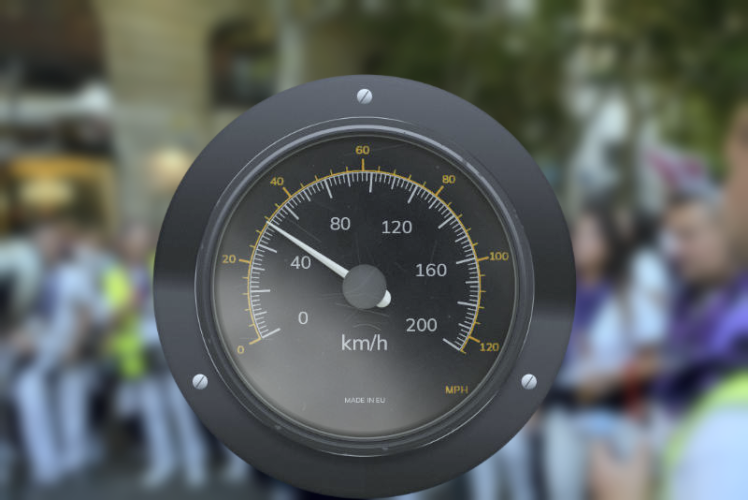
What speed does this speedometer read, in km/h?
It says 50 km/h
